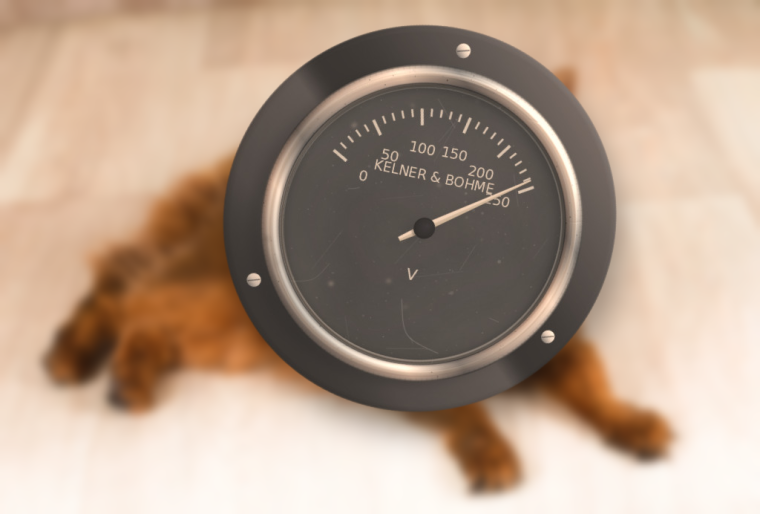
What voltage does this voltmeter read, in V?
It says 240 V
